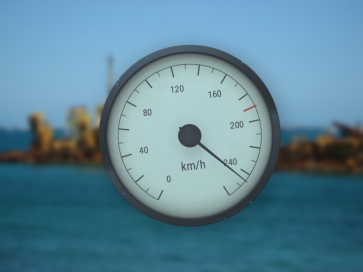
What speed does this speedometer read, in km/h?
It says 245 km/h
